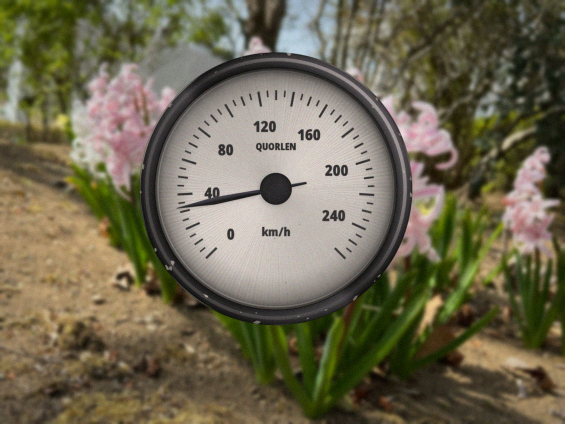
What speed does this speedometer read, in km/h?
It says 32.5 km/h
